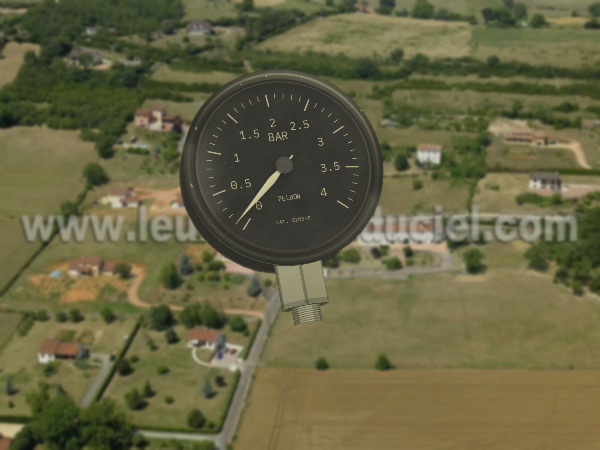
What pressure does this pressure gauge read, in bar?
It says 0.1 bar
